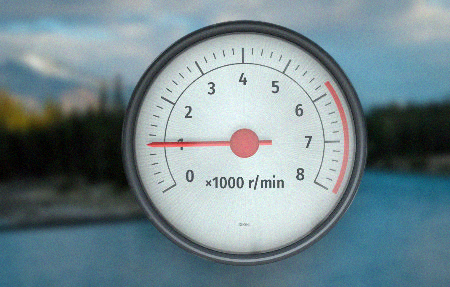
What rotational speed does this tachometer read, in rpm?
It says 1000 rpm
